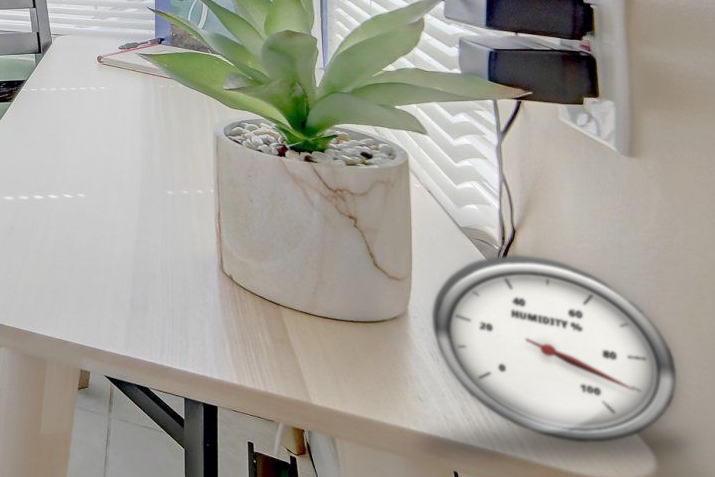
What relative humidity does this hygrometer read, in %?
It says 90 %
